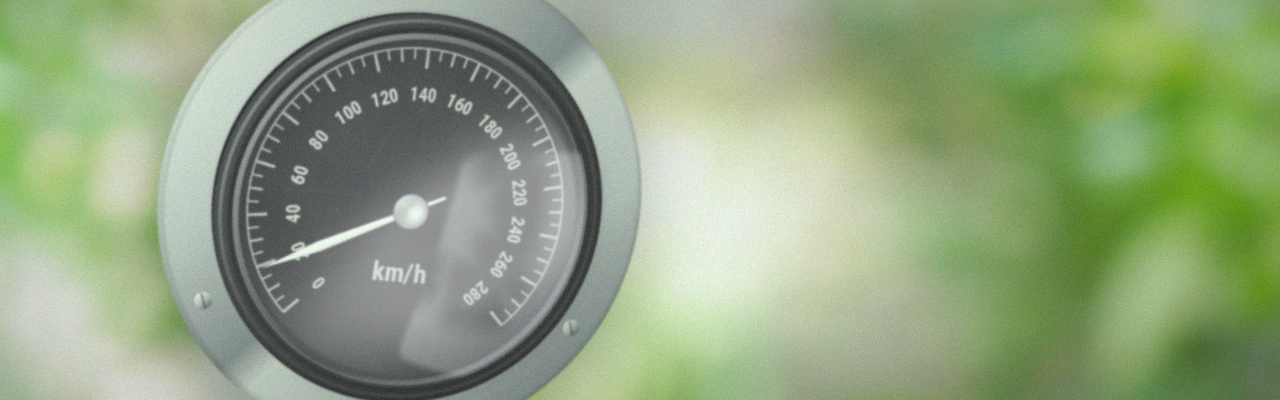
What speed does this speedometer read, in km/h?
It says 20 km/h
